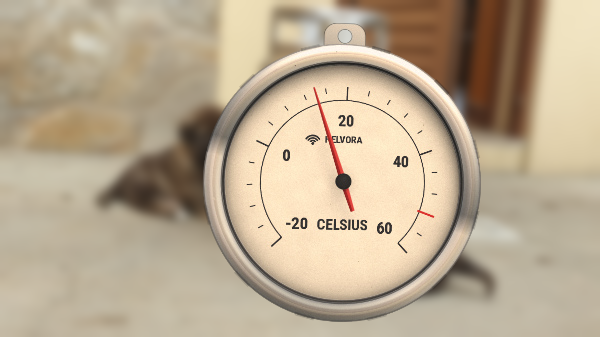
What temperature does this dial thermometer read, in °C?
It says 14 °C
